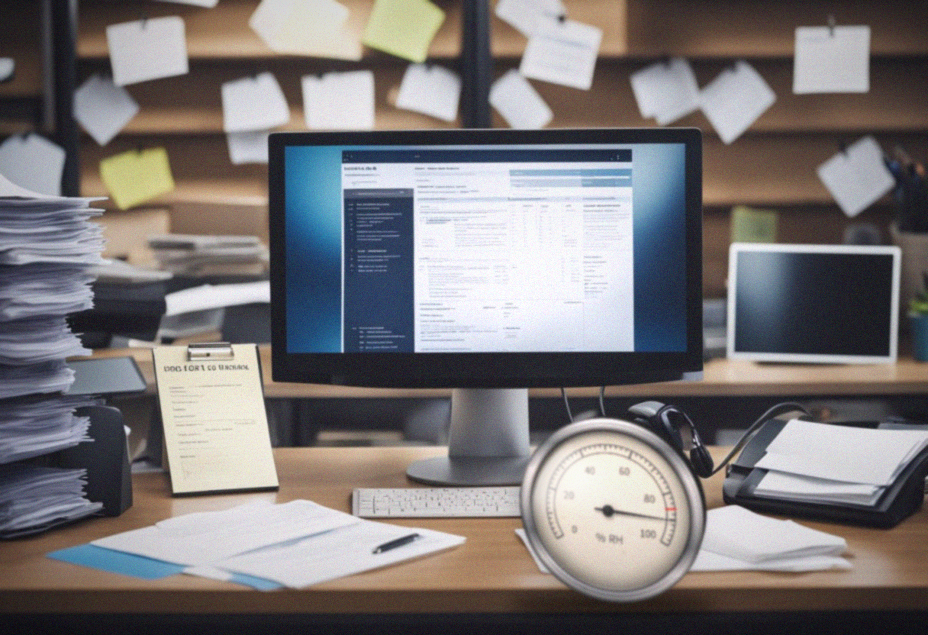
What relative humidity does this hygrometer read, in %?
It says 90 %
